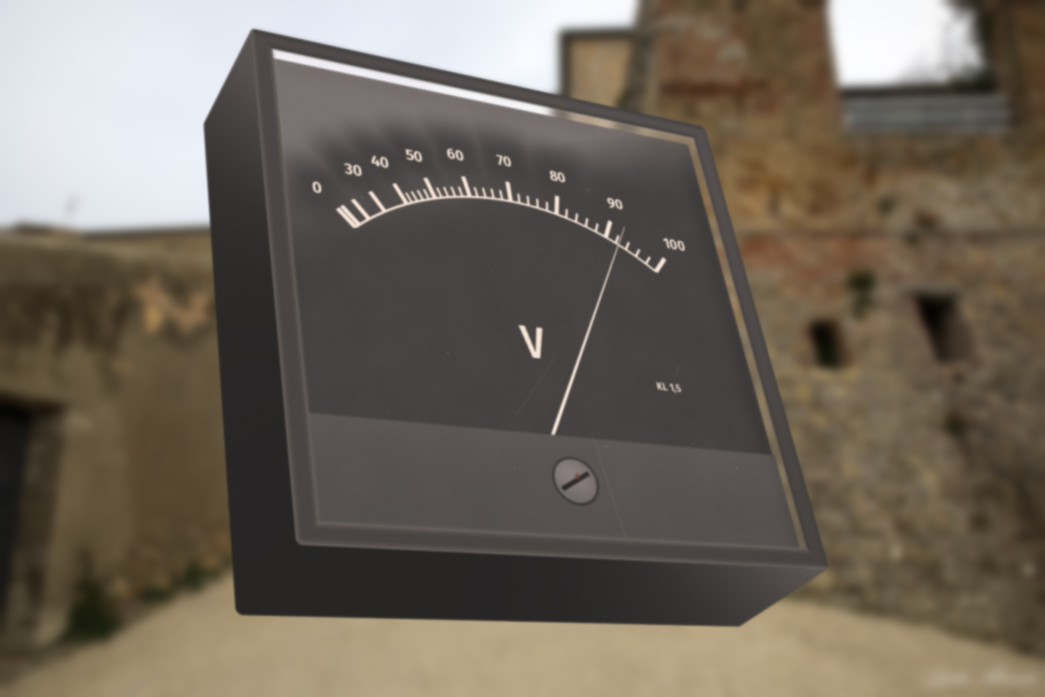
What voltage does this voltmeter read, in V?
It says 92 V
